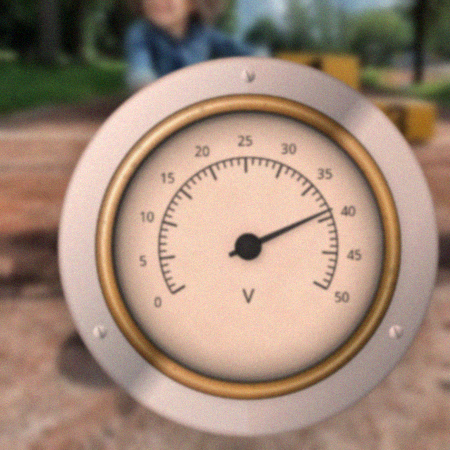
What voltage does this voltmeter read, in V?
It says 39 V
